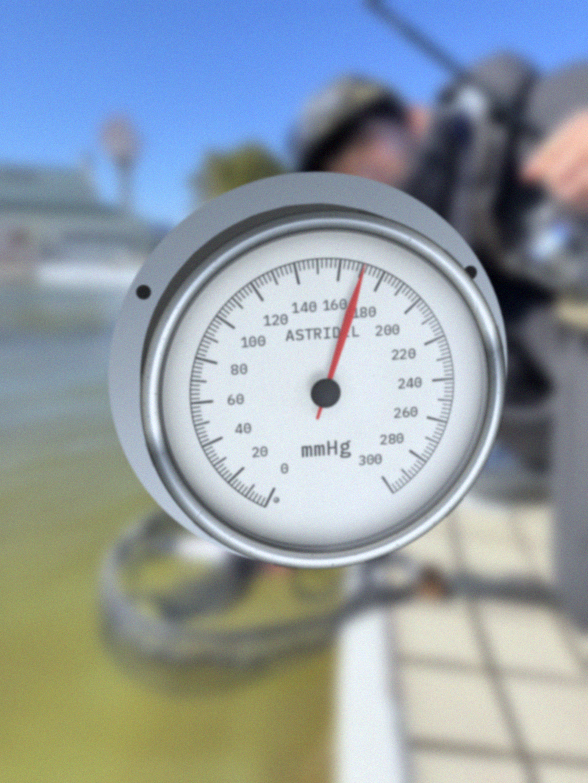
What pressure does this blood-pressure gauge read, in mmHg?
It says 170 mmHg
